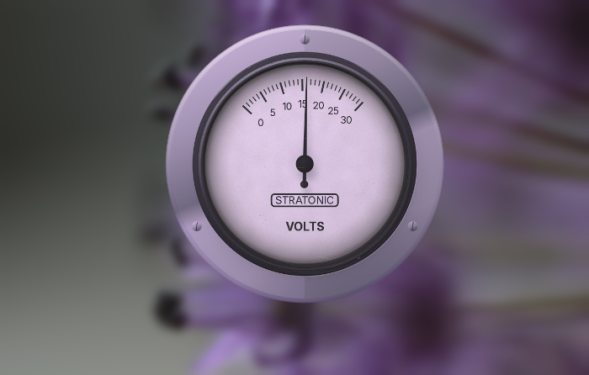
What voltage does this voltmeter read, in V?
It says 16 V
